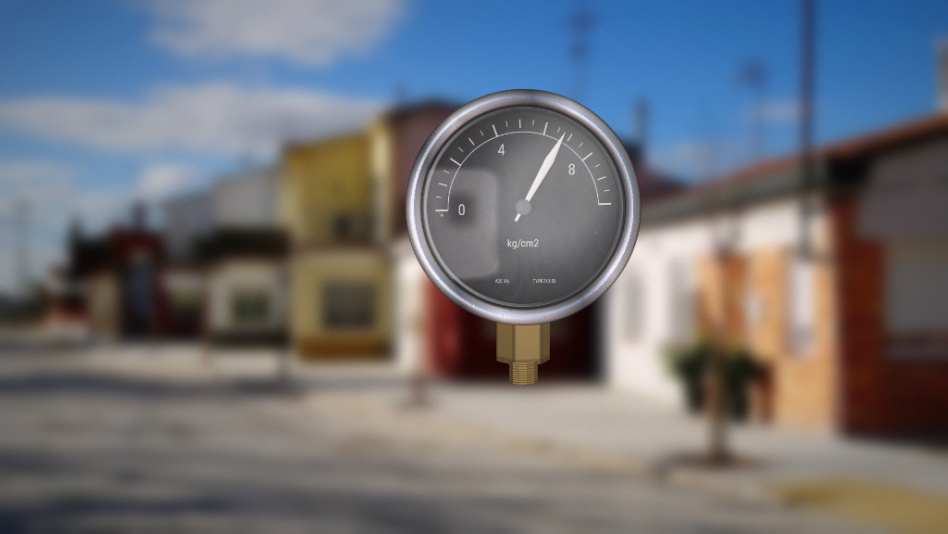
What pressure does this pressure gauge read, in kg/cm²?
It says 6.75 kg/cm²
